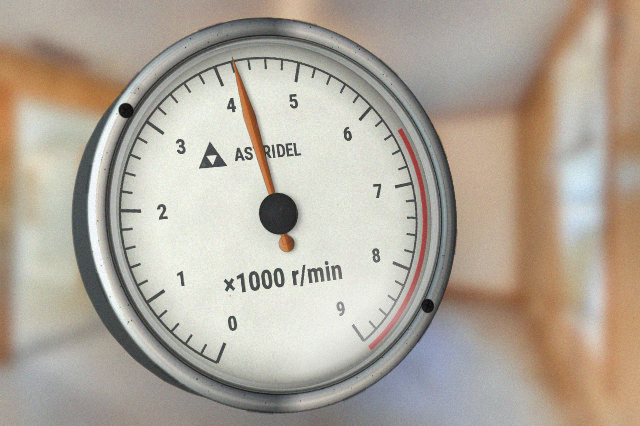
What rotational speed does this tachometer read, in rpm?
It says 4200 rpm
